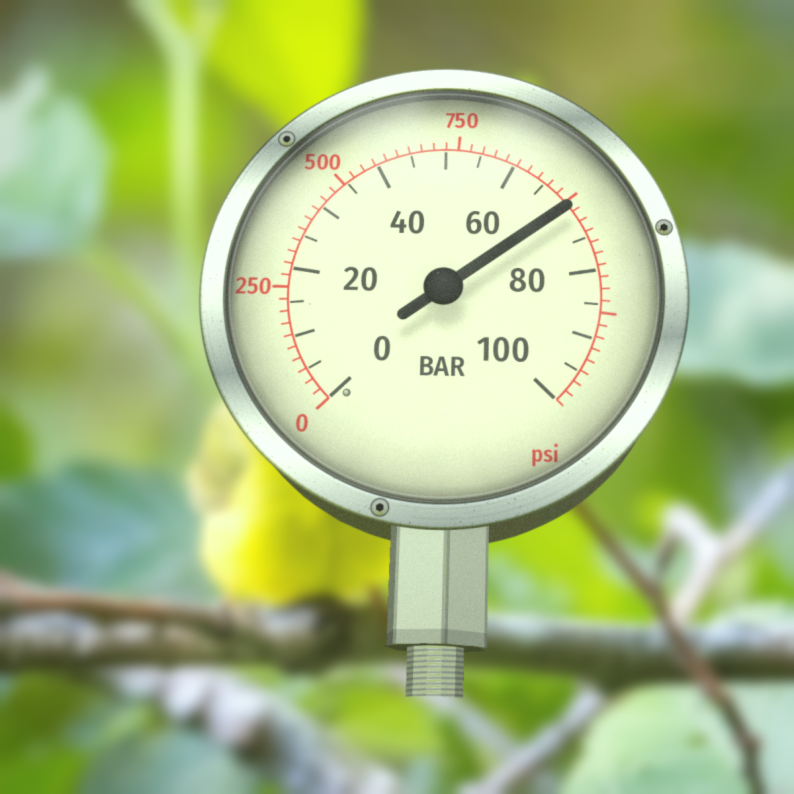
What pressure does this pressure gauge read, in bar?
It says 70 bar
